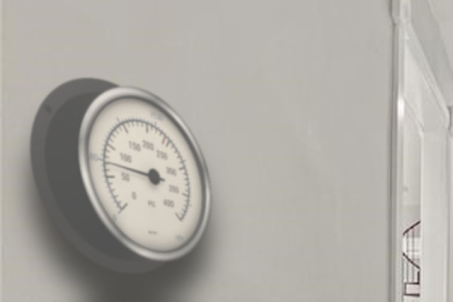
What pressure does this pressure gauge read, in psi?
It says 70 psi
